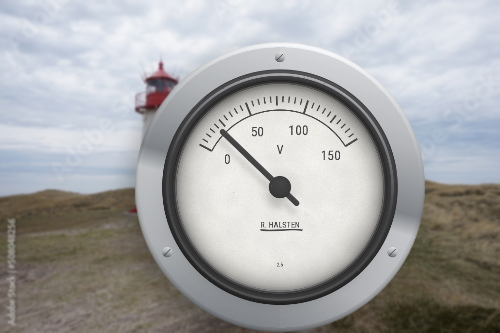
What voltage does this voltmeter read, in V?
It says 20 V
